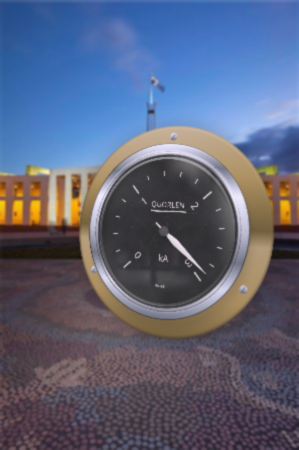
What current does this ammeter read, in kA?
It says 2.9 kA
